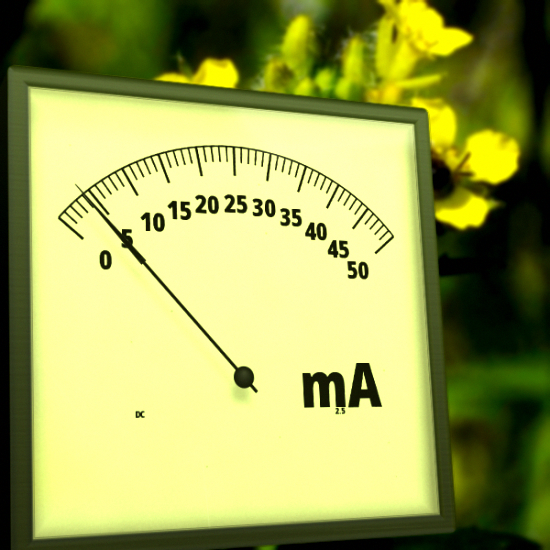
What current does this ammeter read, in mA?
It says 4 mA
